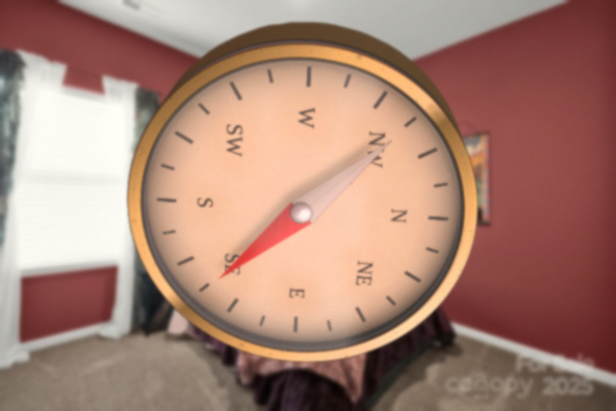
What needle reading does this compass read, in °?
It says 135 °
